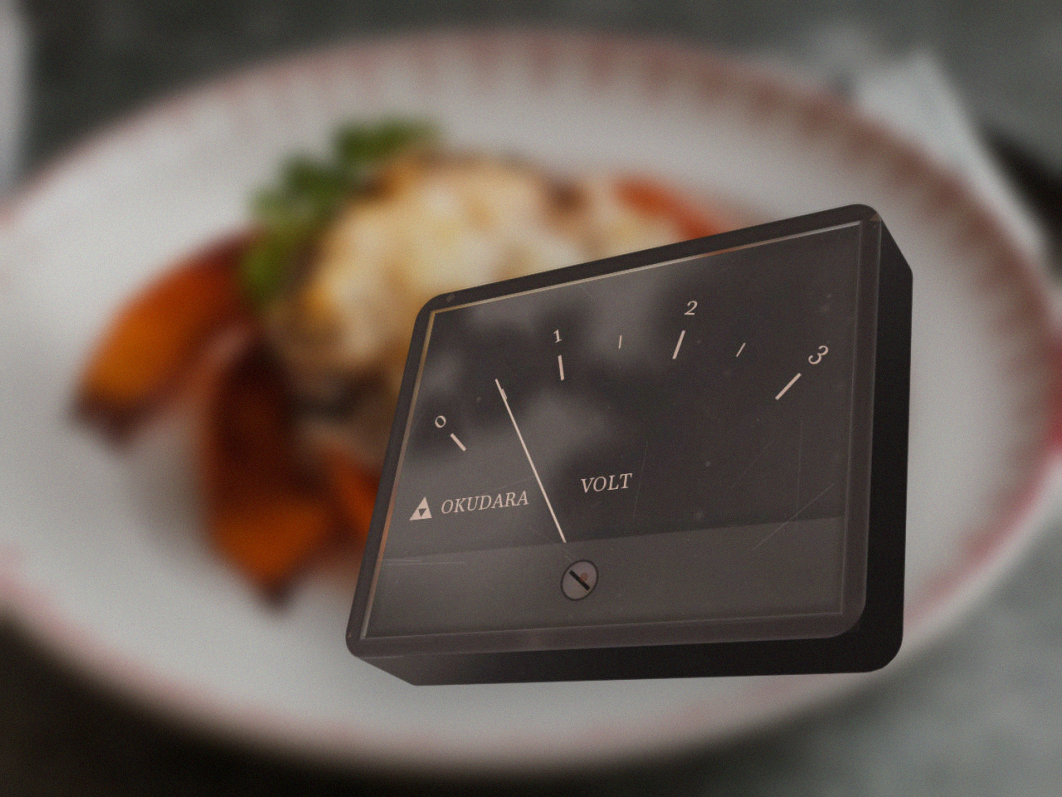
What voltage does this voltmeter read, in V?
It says 0.5 V
